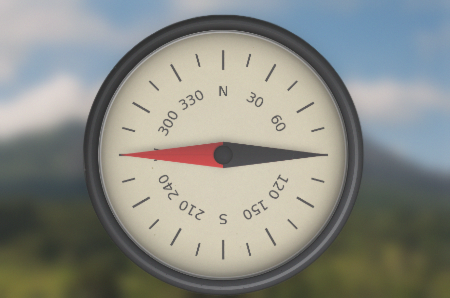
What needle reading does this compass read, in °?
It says 270 °
